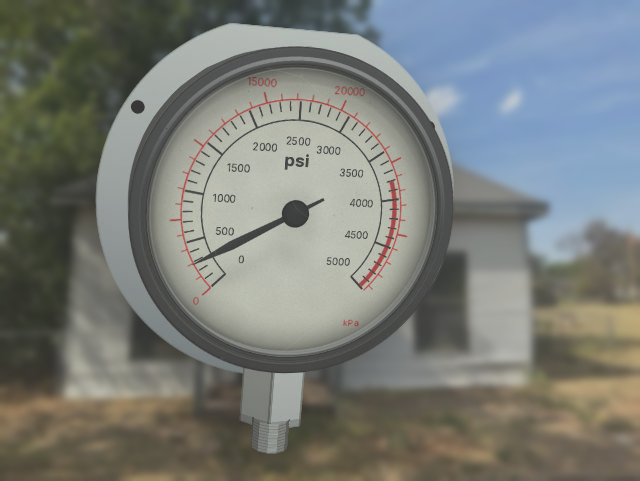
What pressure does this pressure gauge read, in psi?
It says 300 psi
